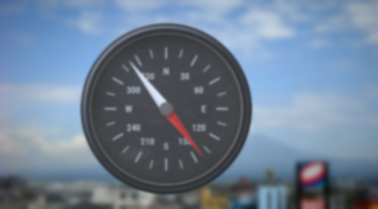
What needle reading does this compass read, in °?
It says 142.5 °
